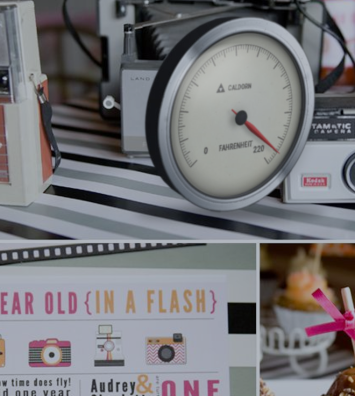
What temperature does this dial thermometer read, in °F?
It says 210 °F
